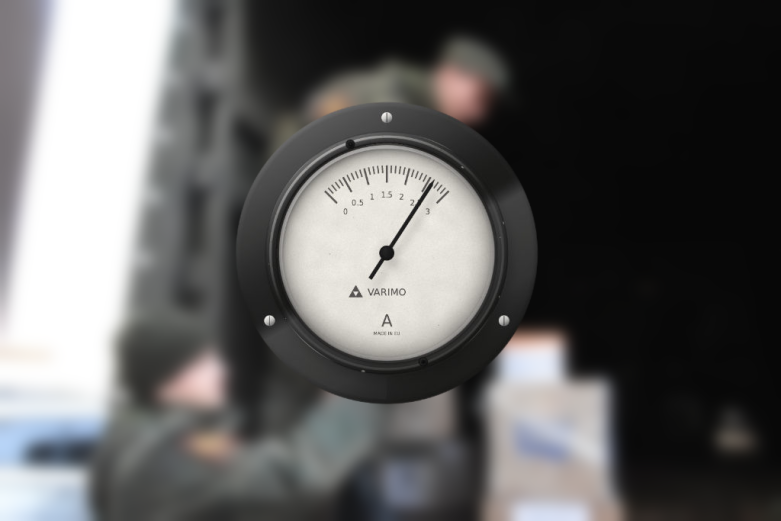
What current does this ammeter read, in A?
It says 2.6 A
